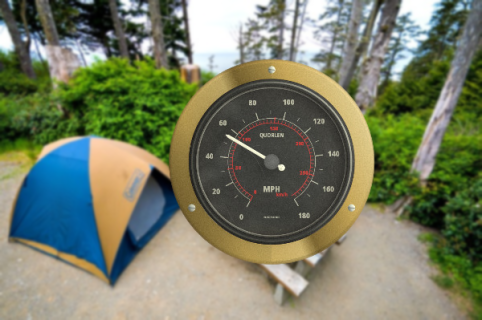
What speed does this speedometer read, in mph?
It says 55 mph
